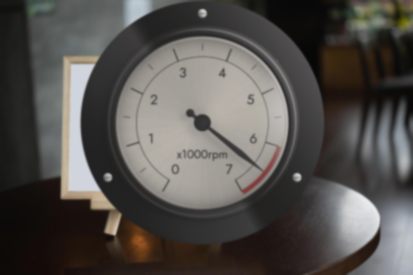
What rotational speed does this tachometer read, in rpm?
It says 6500 rpm
